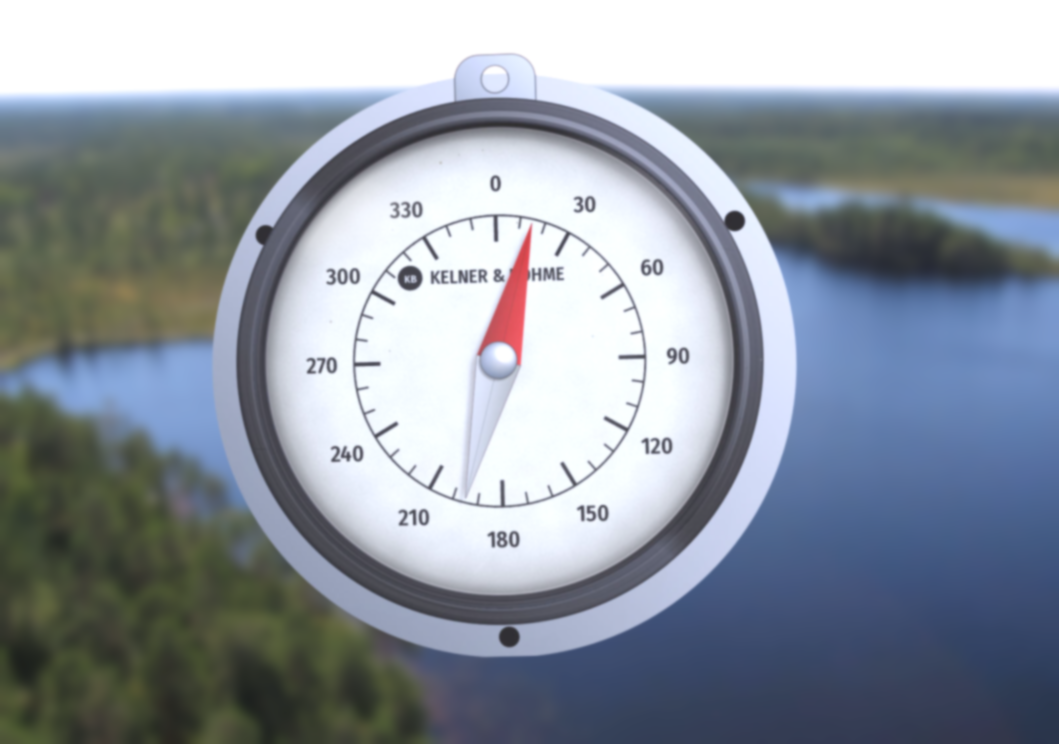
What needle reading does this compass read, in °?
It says 15 °
